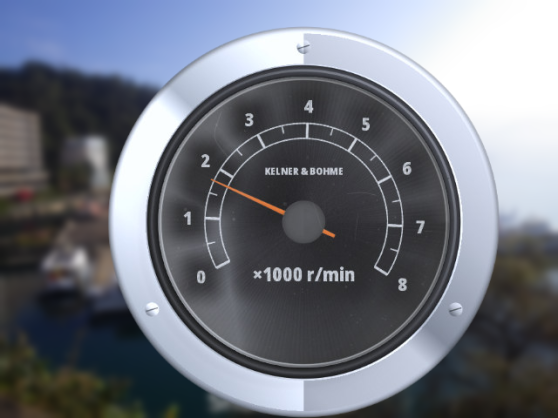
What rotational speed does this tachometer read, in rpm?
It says 1750 rpm
